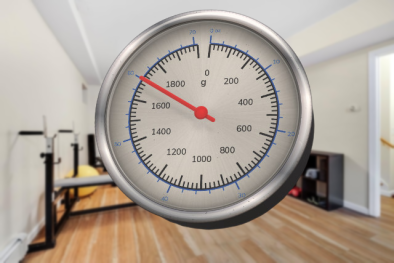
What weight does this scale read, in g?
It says 1700 g
